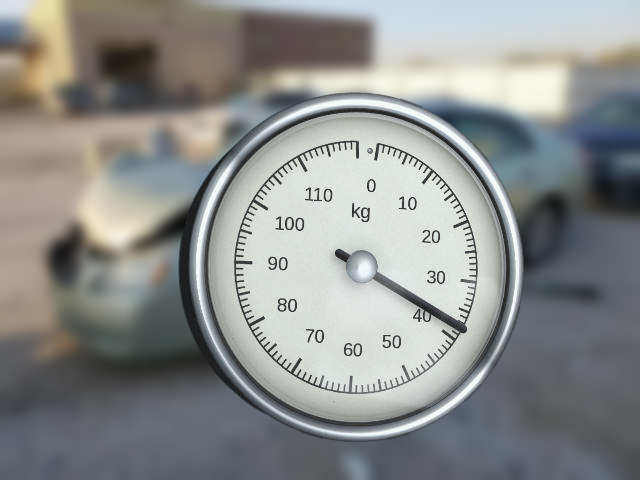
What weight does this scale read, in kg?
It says 38 kg
